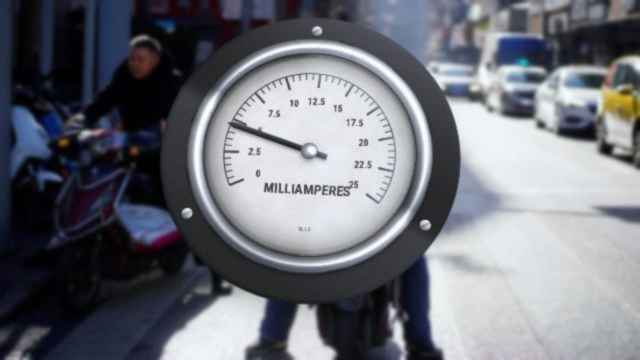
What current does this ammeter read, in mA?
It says 4.5 mA
